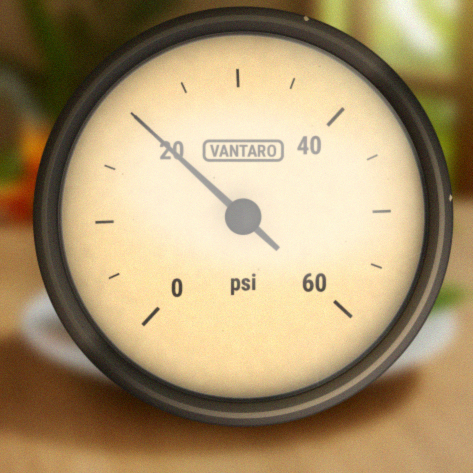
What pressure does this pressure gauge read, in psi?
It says 20 psi
